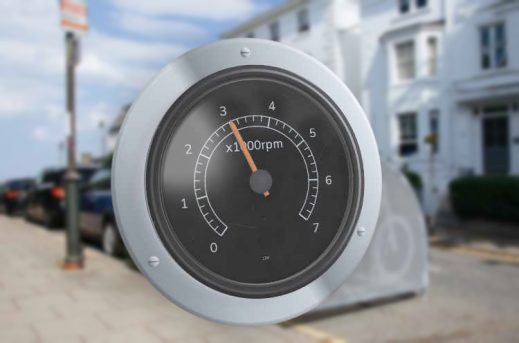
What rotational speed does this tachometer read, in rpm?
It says 3000 rpm
